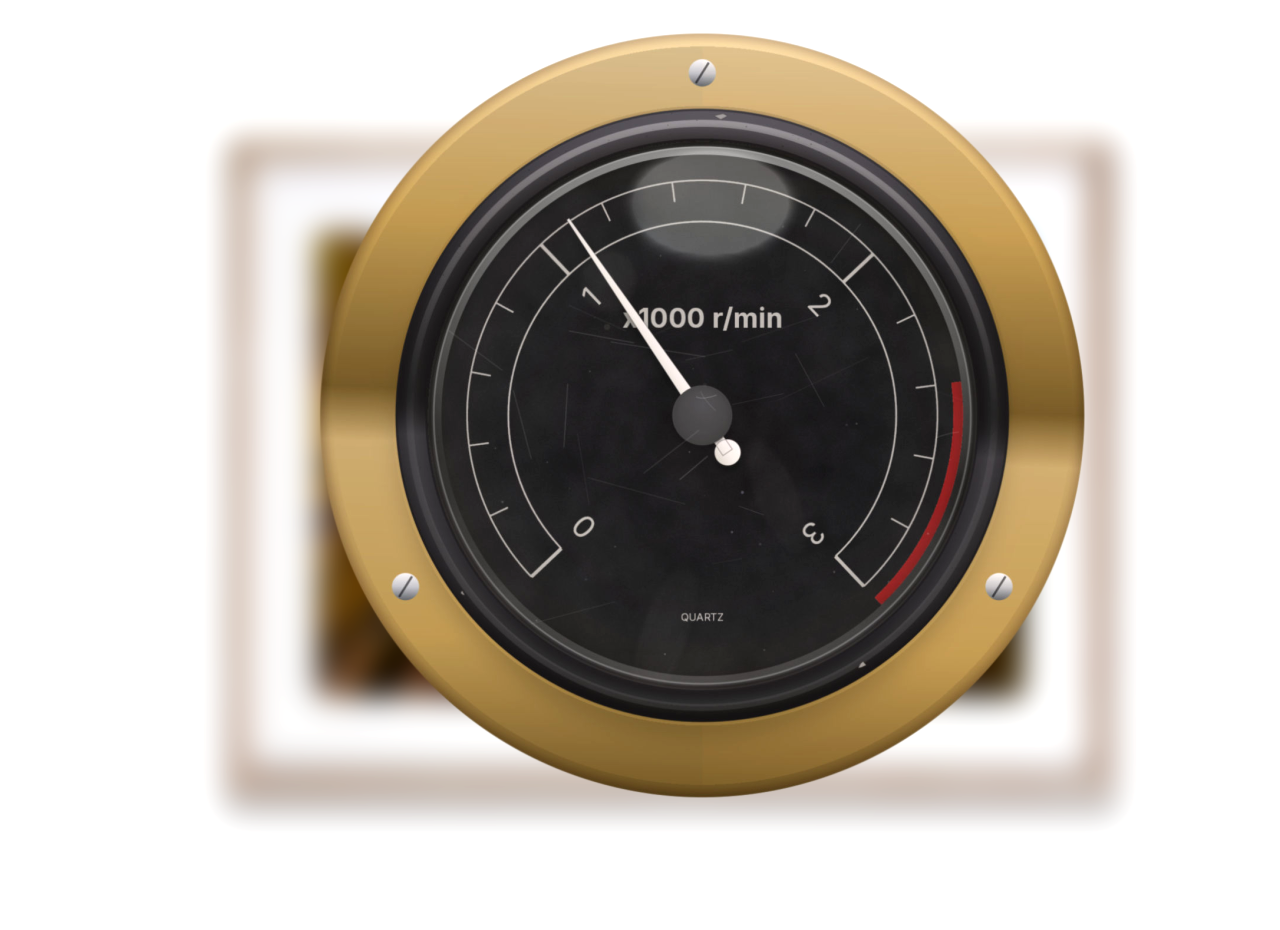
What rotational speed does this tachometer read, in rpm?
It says 1100 rpm
